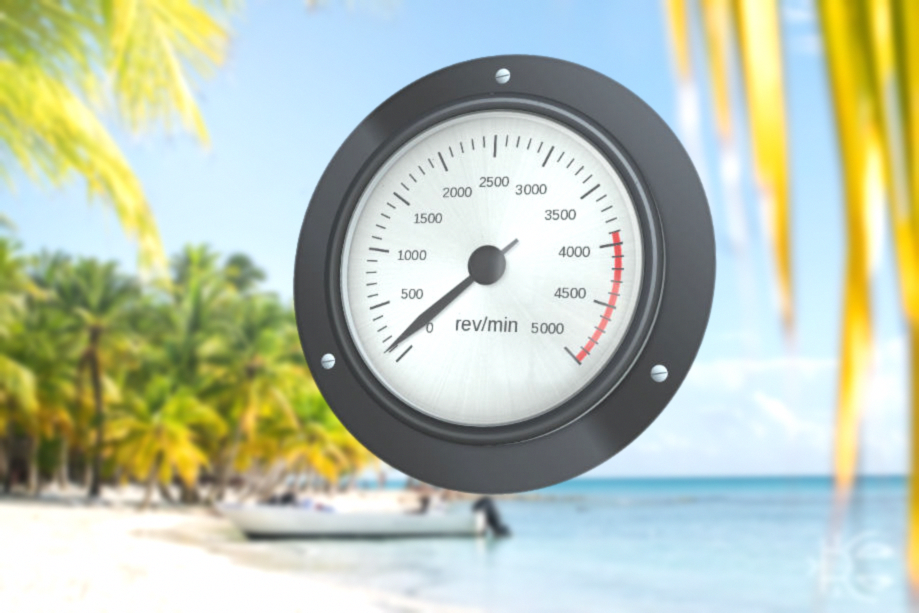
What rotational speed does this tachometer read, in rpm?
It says 100 rpm
